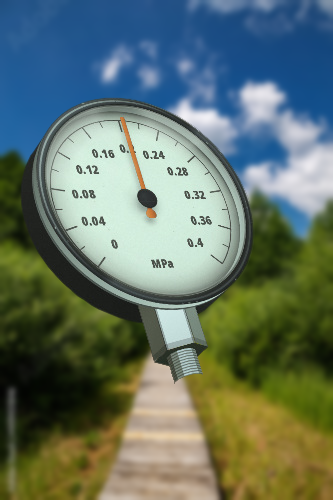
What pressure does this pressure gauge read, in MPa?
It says 0.2 MPa
